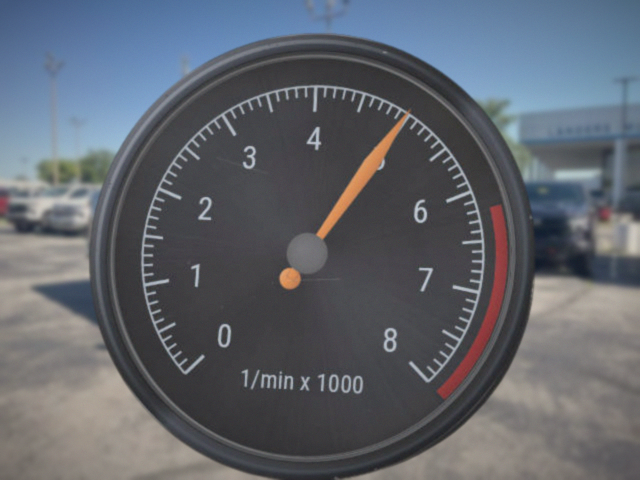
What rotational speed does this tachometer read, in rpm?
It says 5000 rpm
